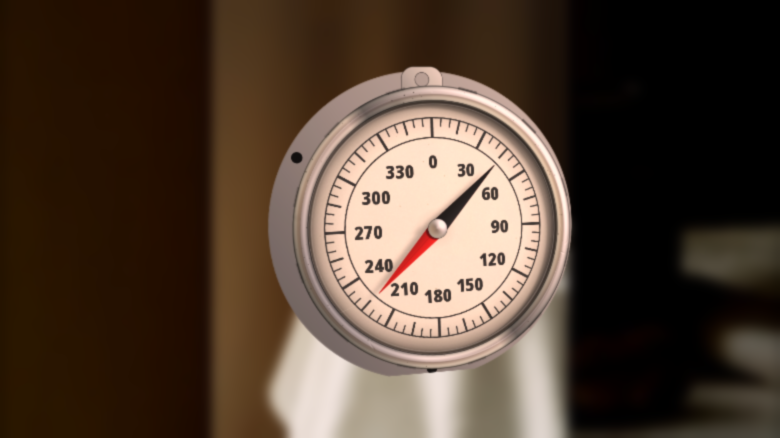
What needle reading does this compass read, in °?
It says 225 °
